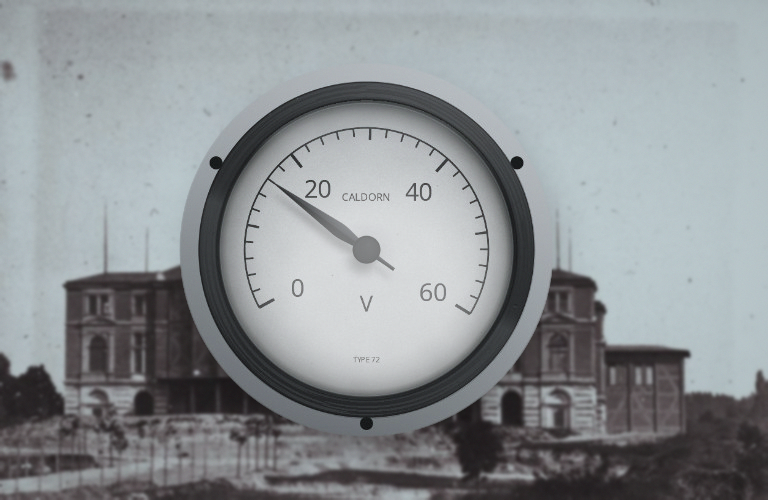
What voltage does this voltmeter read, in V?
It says 16 V
